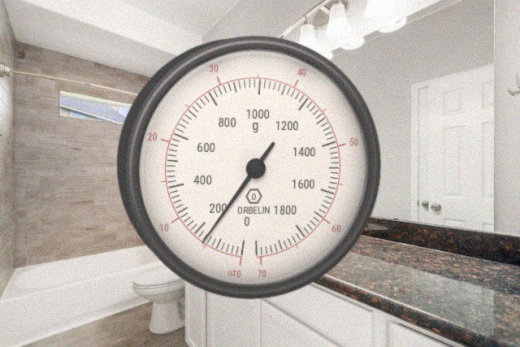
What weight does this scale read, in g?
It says 160 g
